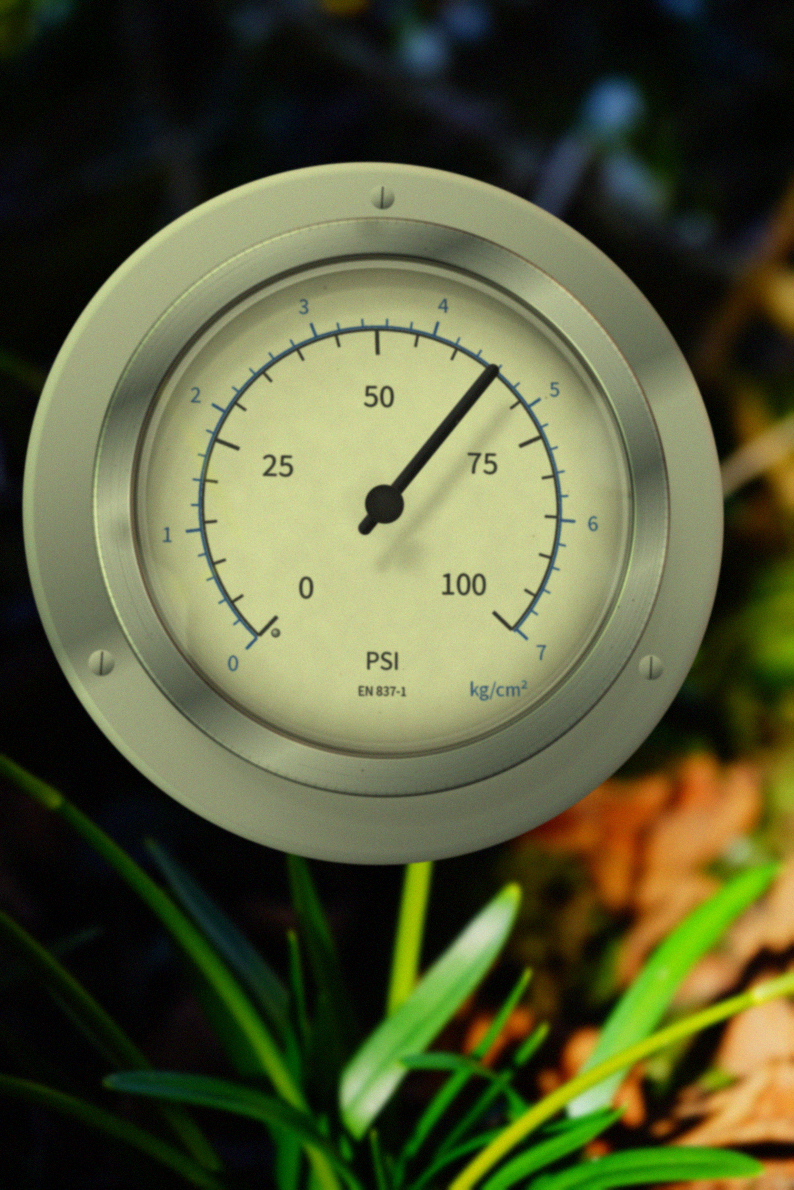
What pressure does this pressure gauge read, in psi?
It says 65 psi
